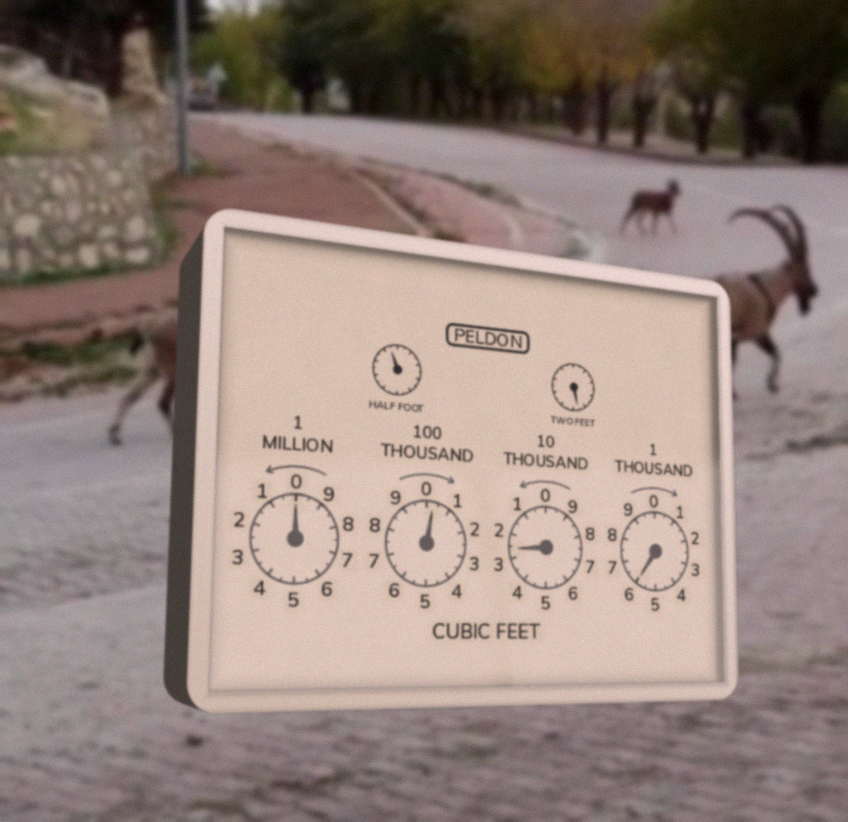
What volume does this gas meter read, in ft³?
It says 2600 ft³
